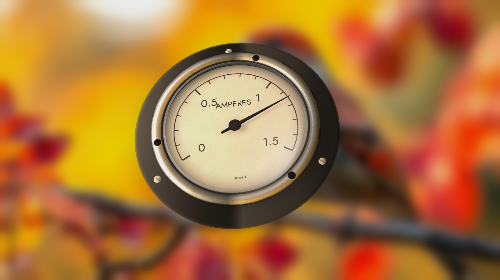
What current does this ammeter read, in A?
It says 1.15 A
